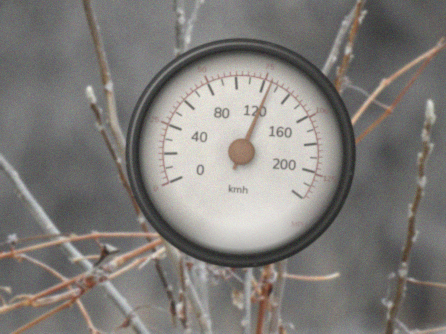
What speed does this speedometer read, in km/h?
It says 125 km/h
